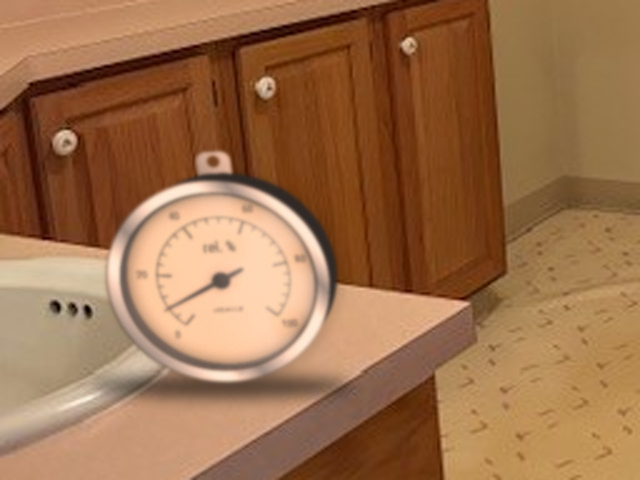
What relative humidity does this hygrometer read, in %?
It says 8 %
